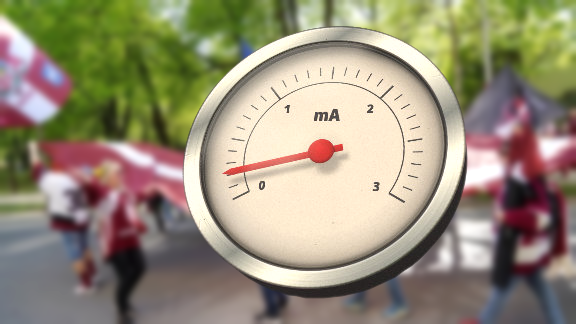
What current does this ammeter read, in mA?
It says 0.2 mA
